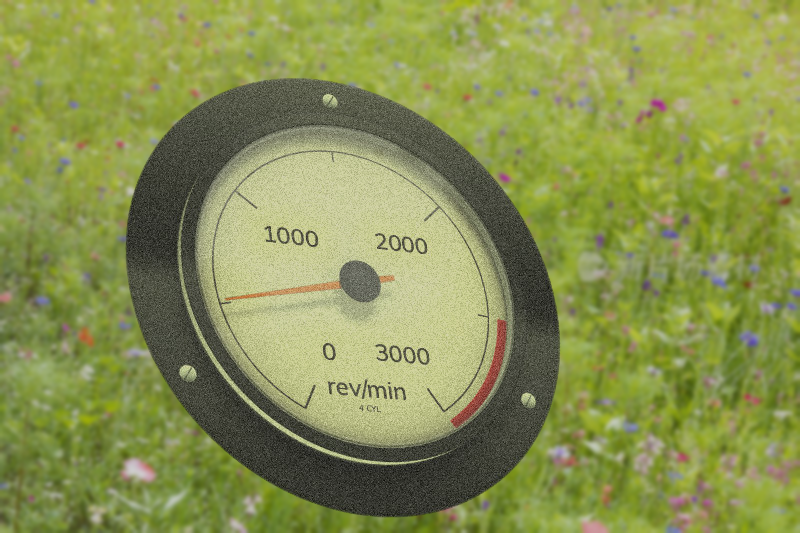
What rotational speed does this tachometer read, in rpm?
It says 500 rpm
